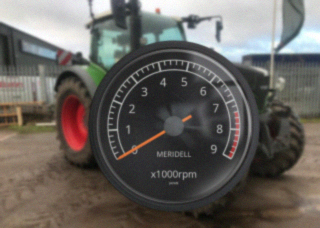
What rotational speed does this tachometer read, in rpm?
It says 0 rpm
